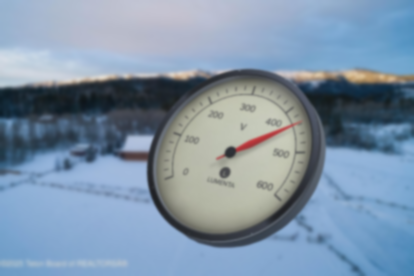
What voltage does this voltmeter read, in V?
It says 440 V
